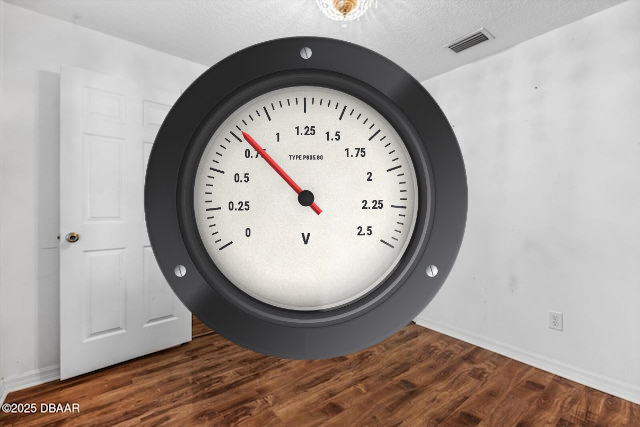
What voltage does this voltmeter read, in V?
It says 0.8 V
